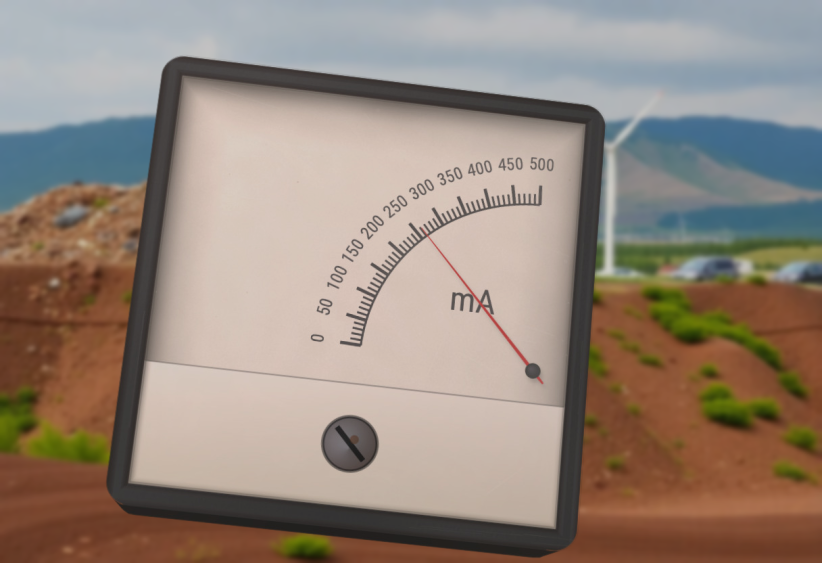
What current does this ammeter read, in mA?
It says 260 mA
